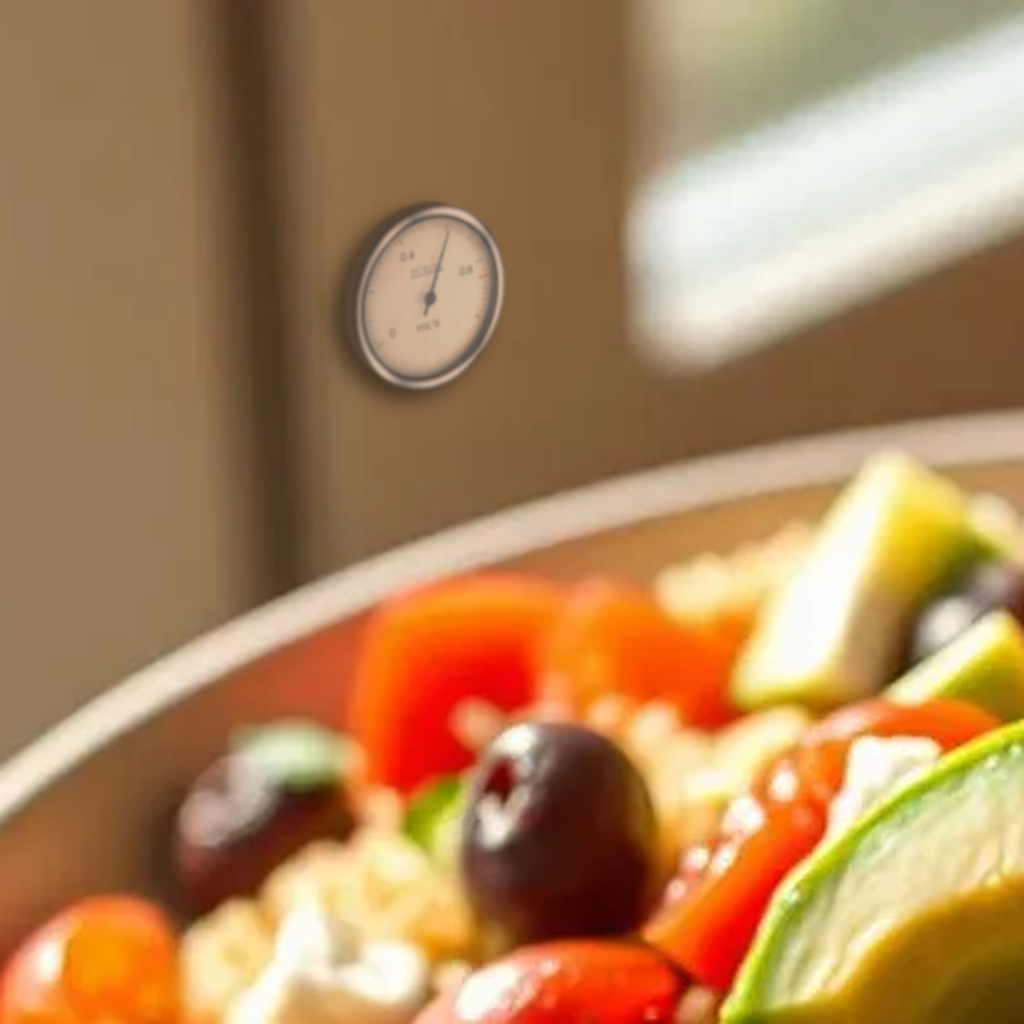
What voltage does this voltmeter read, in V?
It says 0.6 V
